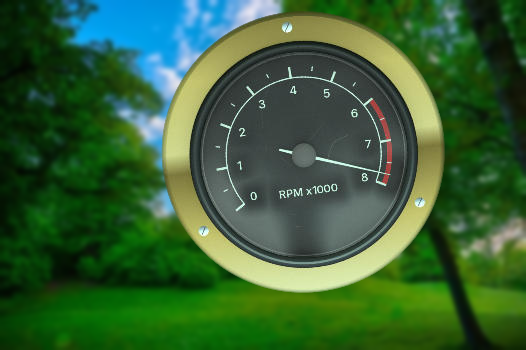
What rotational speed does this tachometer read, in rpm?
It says 7750 rpm
